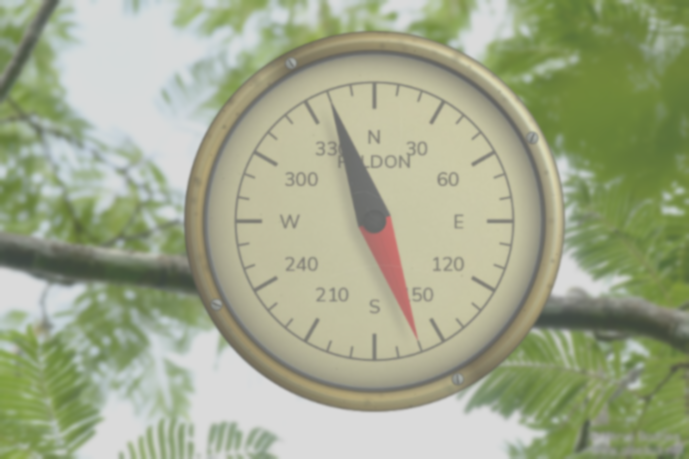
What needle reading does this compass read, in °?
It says 160 °
